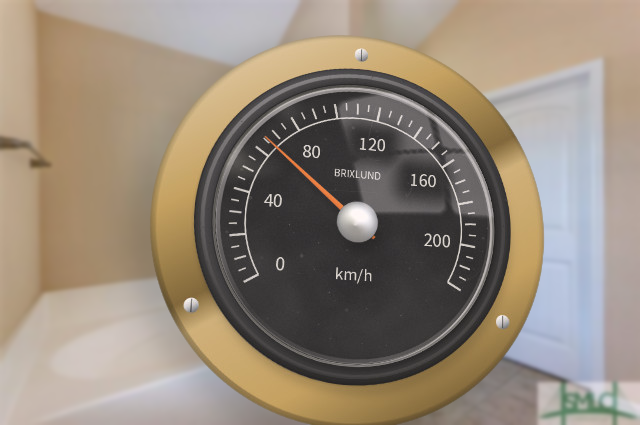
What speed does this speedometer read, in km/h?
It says 65 km/h
